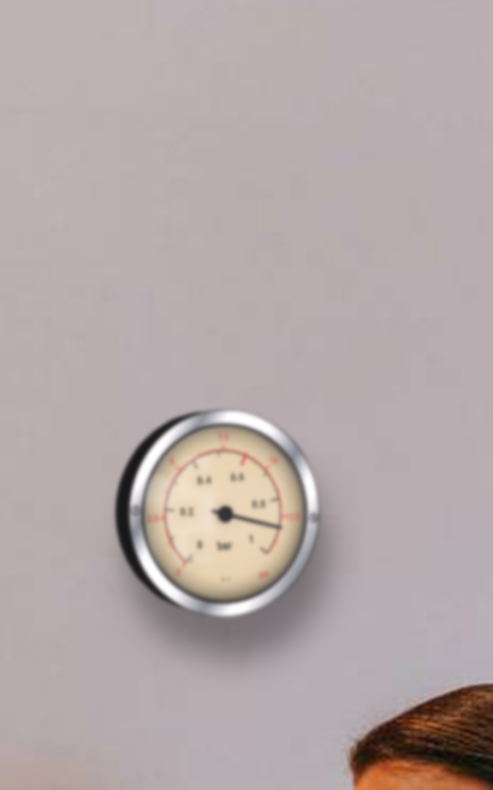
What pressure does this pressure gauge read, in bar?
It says 0.9 bar
